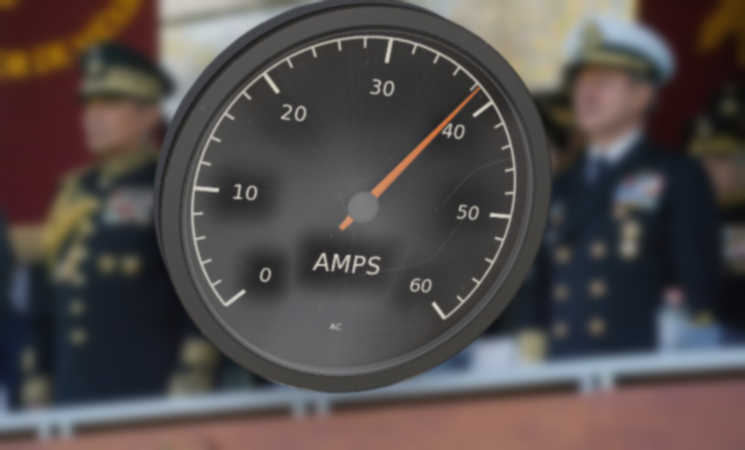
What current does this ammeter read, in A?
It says 38 A
